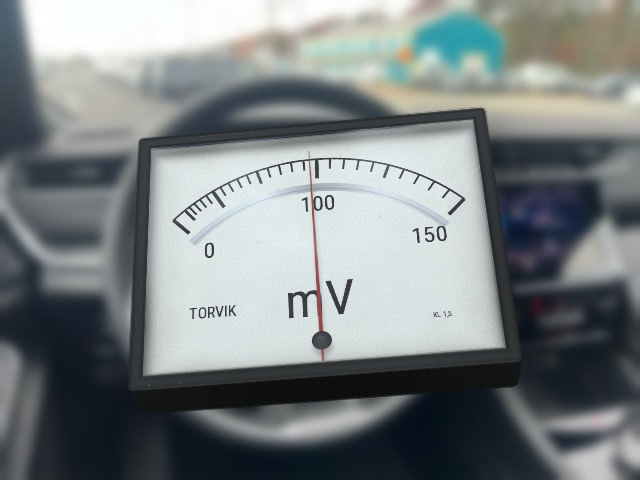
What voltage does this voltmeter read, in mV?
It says 97.5 mV
